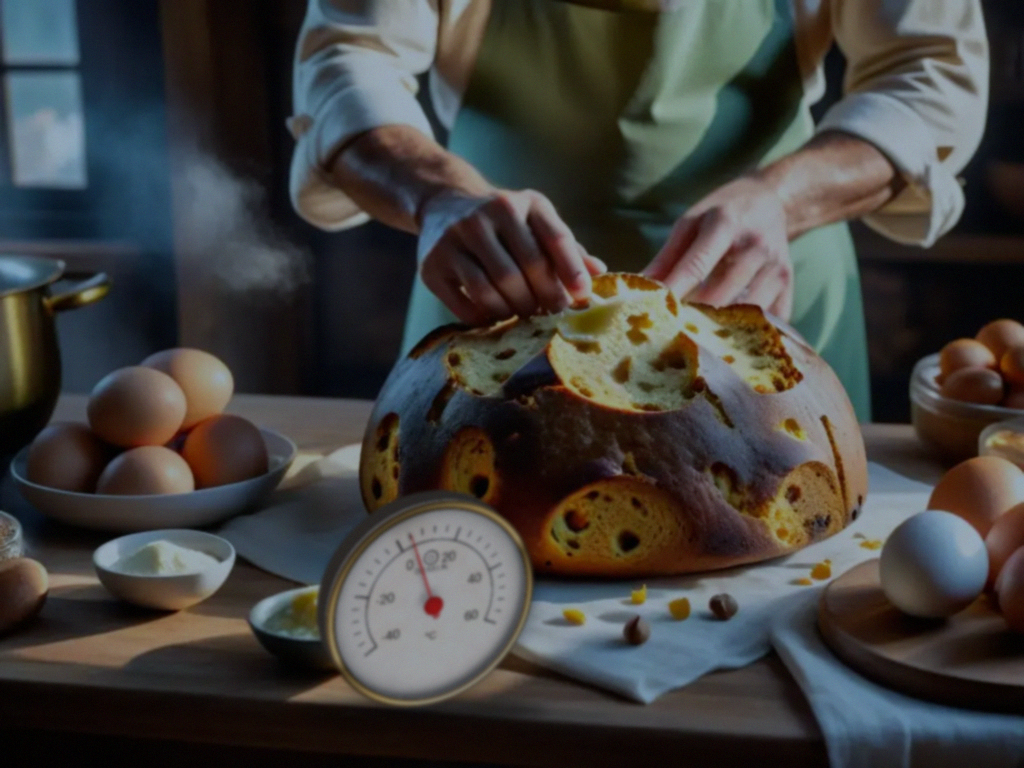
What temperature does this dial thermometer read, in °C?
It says 4 °C
